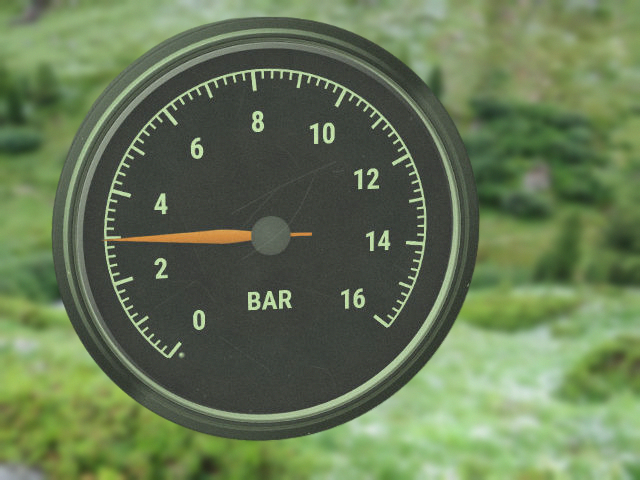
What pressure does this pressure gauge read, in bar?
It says 3 bar
